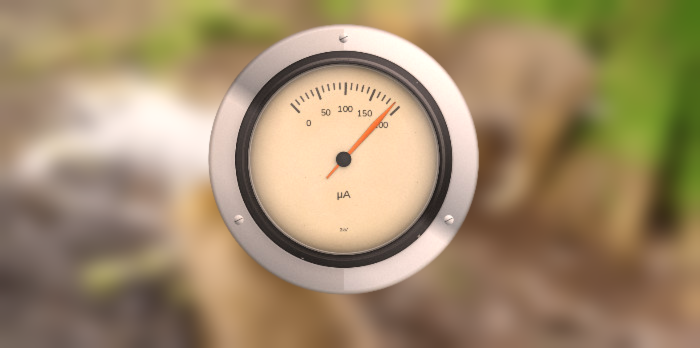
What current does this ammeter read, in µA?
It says 190 µA
